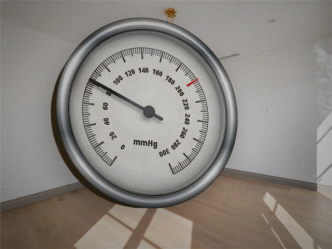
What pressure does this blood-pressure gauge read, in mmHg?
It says 80 mmHg
